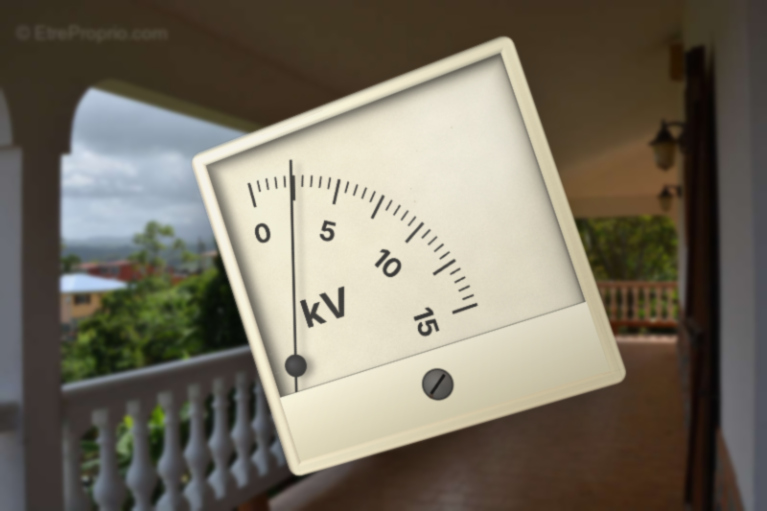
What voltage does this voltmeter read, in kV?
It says 2.5 kV
